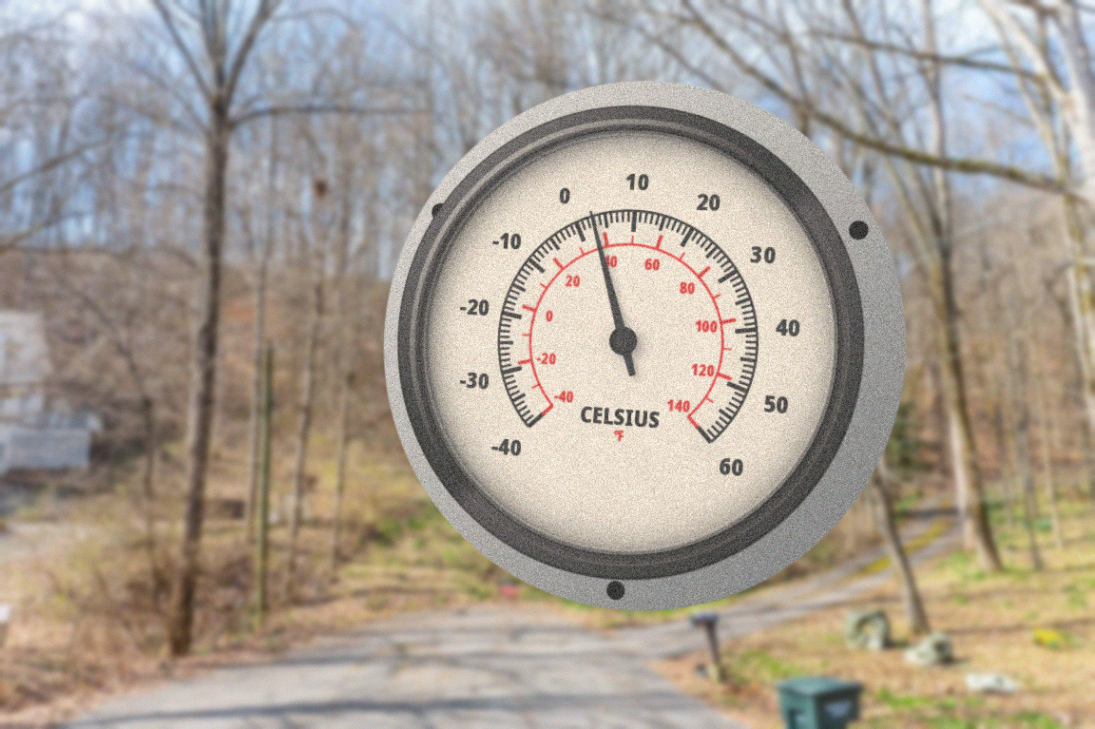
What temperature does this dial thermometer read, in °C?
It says 3 °C
